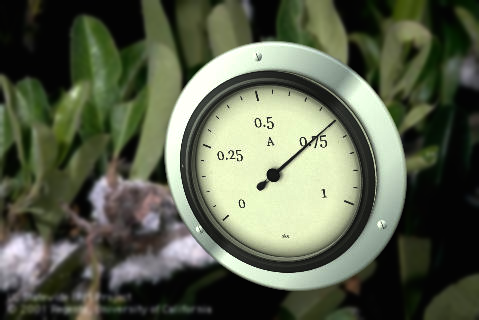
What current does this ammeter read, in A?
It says 0.75 A
